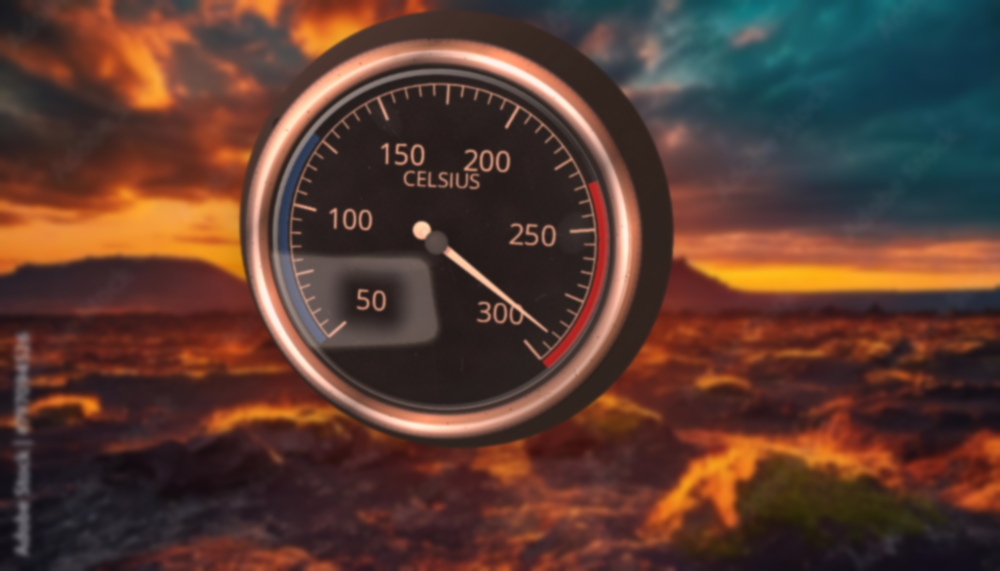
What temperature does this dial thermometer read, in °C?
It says 290 °C
